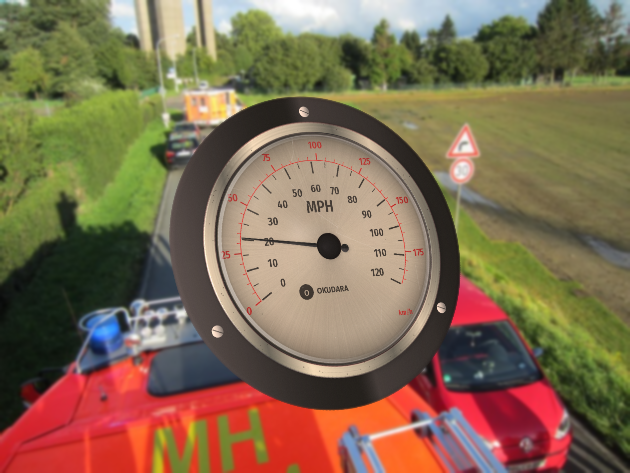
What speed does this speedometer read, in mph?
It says 20 mph
